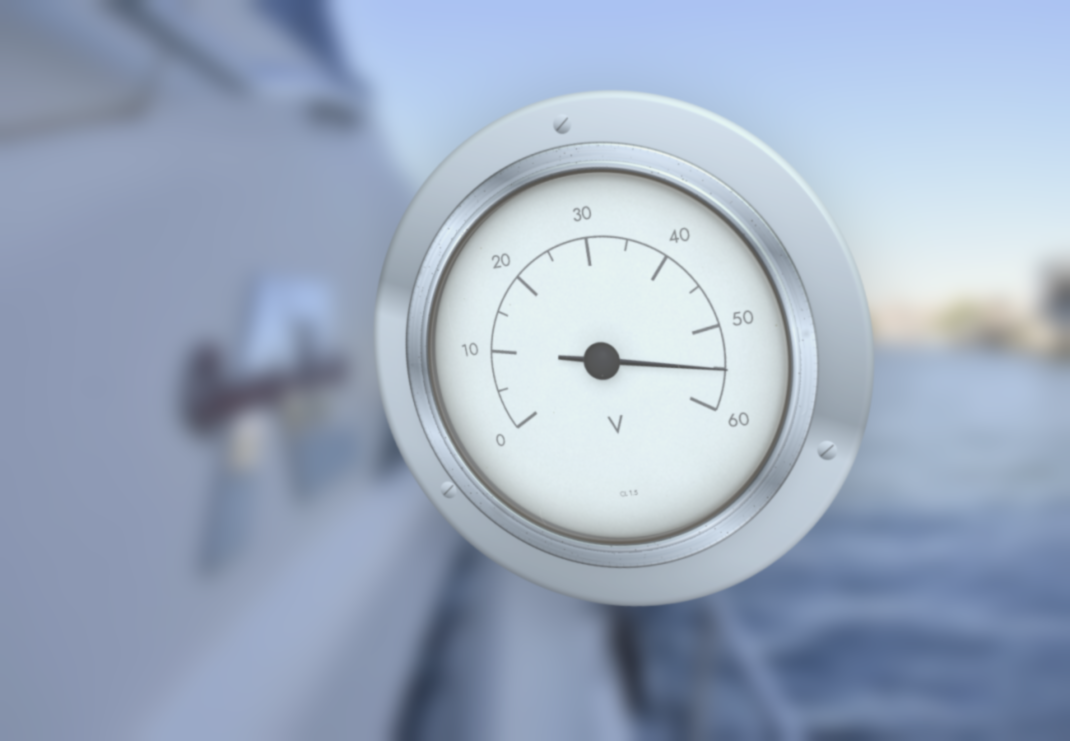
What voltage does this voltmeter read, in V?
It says 55 V
